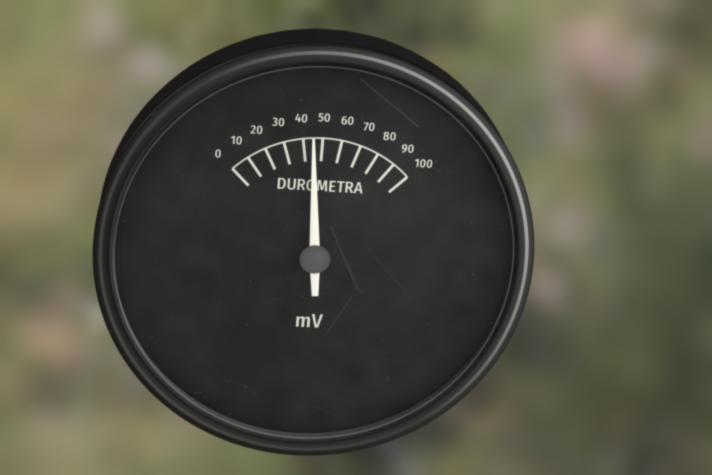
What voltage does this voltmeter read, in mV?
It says 45 mV
